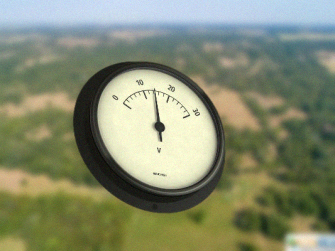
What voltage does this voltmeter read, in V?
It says 14 V
